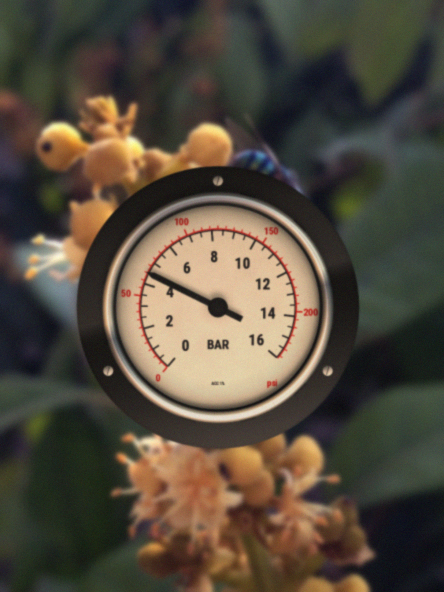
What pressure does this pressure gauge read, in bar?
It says 4.5 bar
